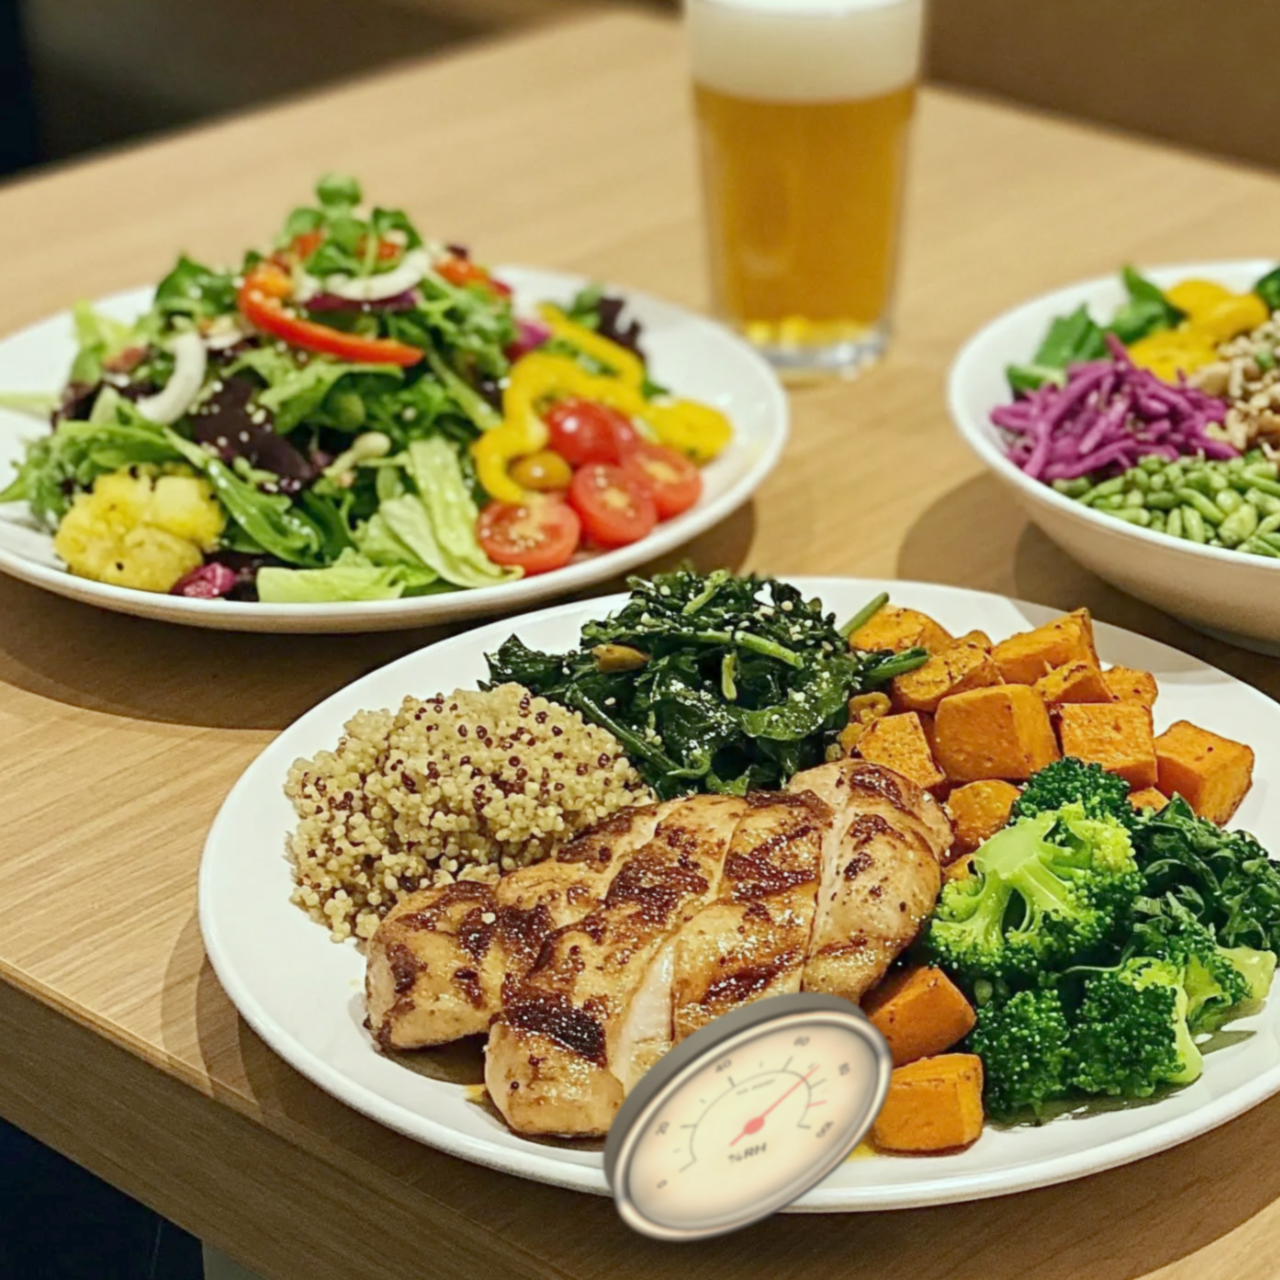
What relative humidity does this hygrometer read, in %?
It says 70 %
